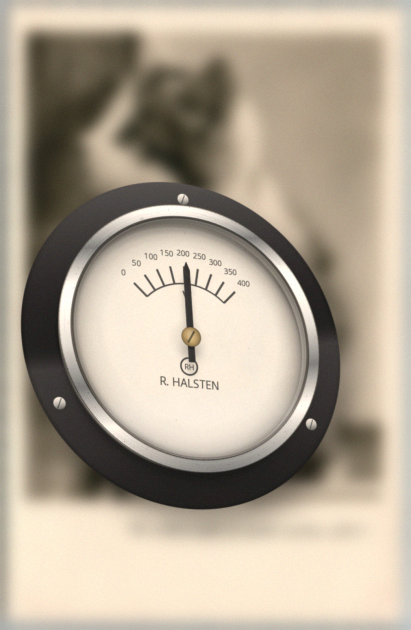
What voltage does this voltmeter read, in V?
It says 200 V
